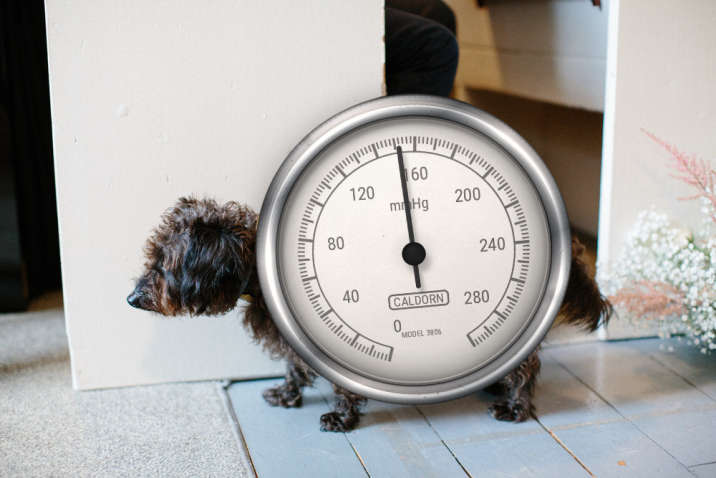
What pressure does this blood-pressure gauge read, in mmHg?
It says 152 mmHg
